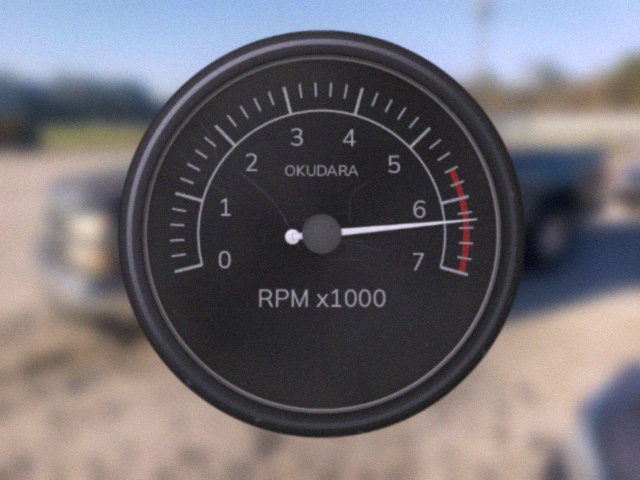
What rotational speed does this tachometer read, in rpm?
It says 6300 rpm
